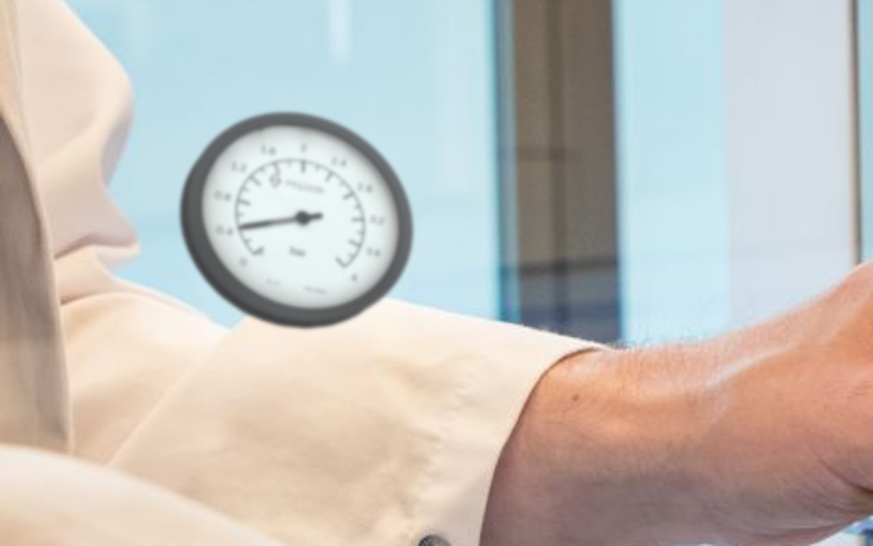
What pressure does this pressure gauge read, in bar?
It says 0.4 bar
